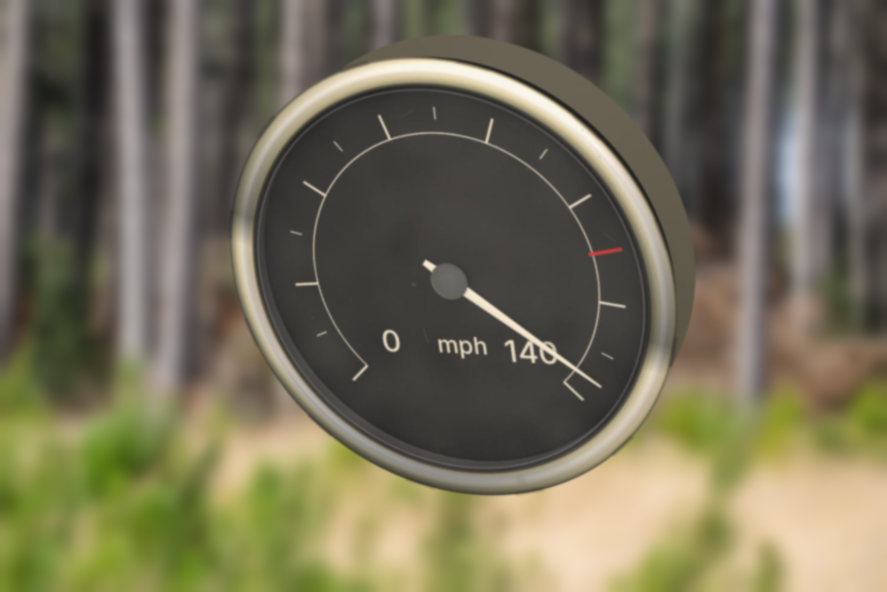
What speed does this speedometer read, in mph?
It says 135 mph
